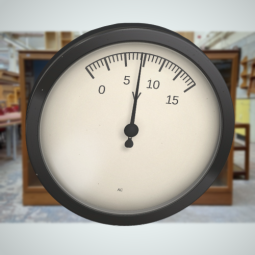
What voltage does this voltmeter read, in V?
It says 7 V
